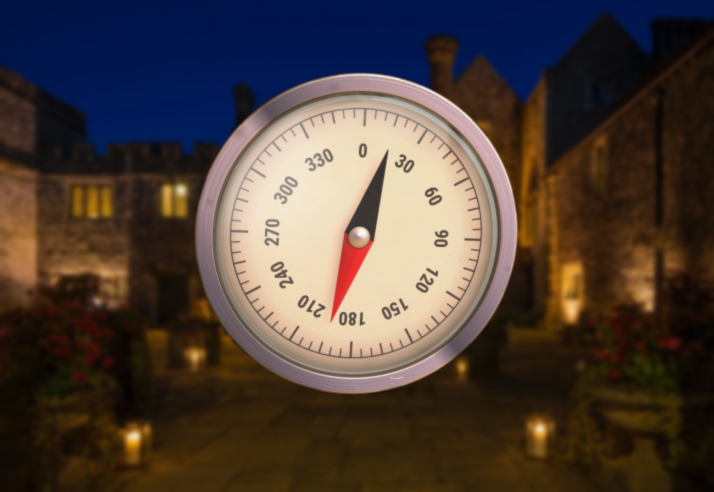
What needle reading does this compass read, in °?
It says 195 °
